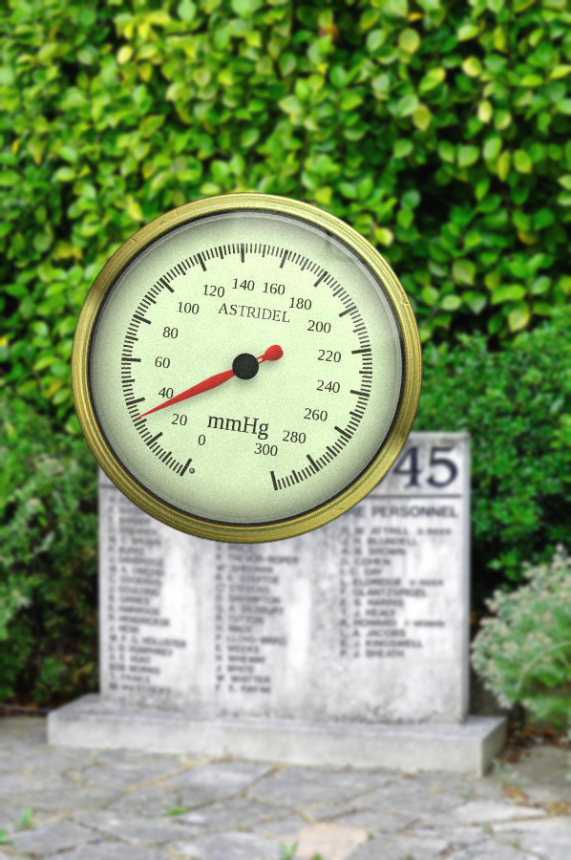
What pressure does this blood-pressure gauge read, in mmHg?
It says 32 mmHg
